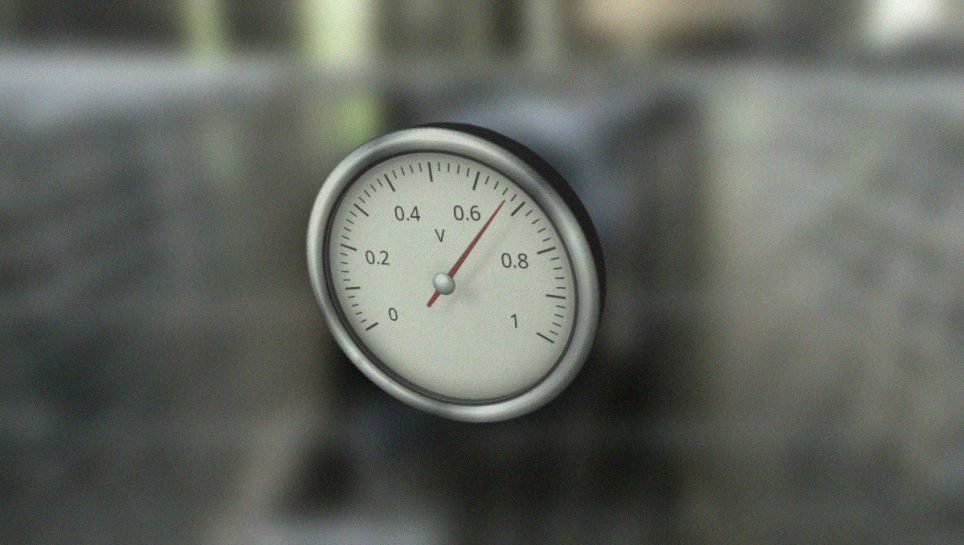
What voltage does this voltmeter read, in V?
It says 0.67 V
